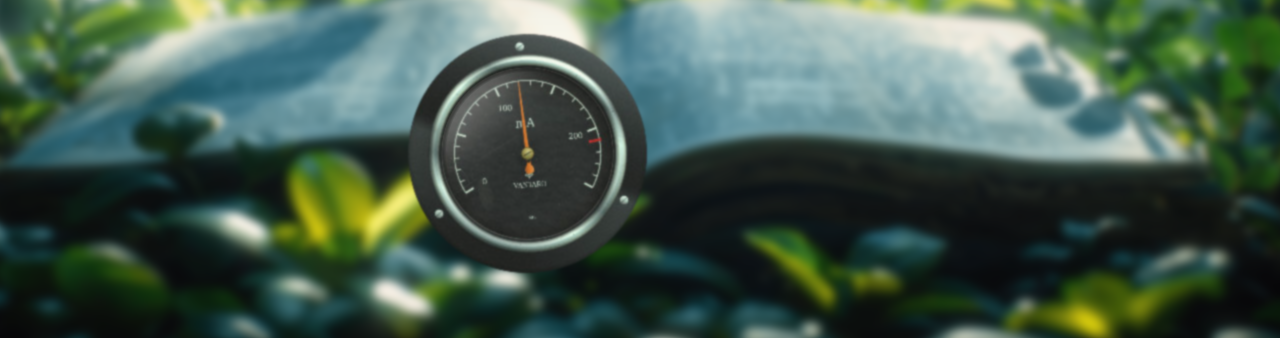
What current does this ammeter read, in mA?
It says 120 mA
